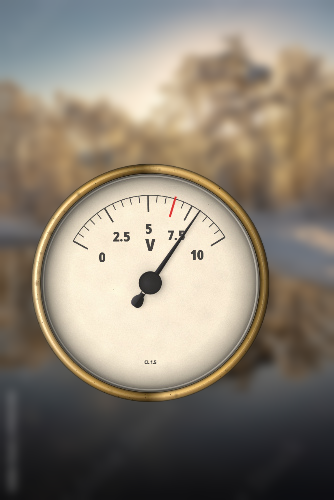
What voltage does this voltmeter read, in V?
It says 8 V
